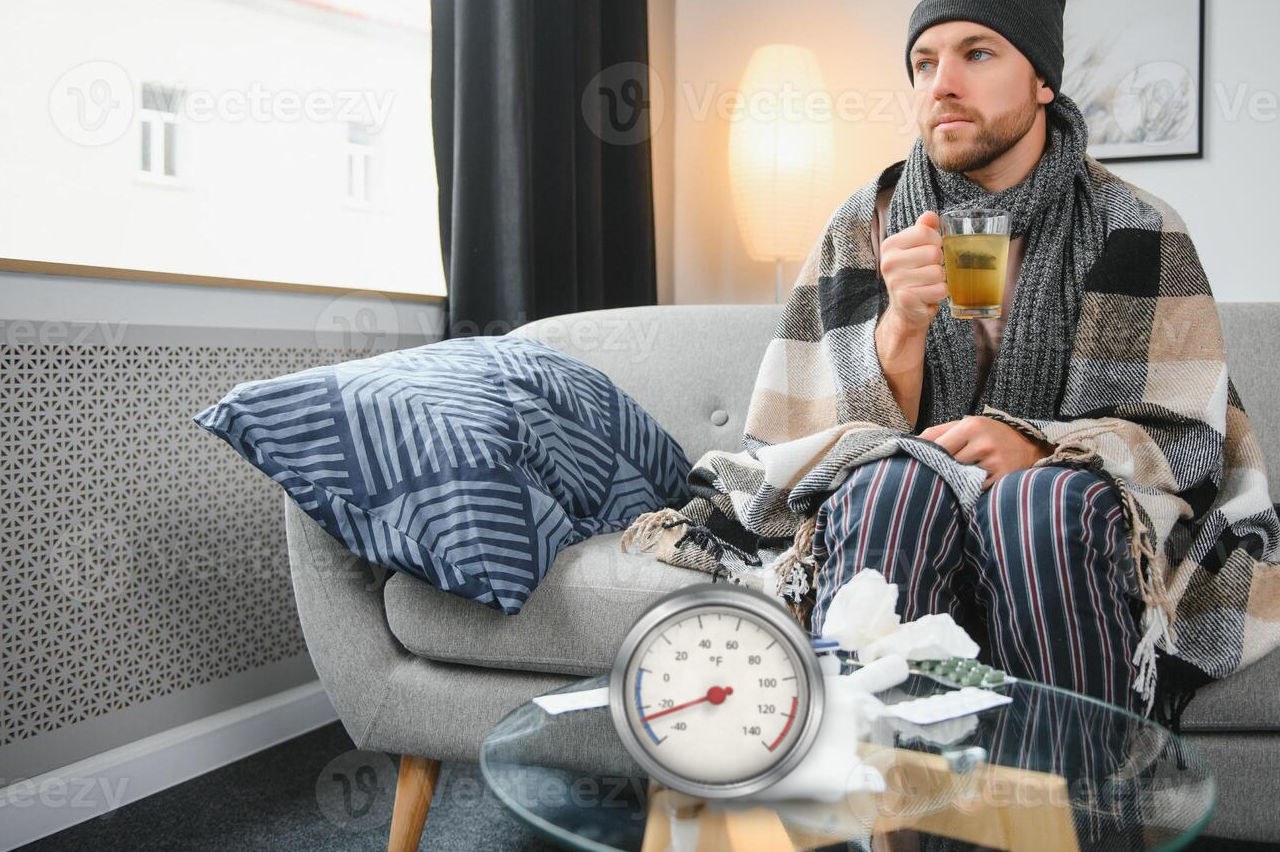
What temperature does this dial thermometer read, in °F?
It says -25 °F
